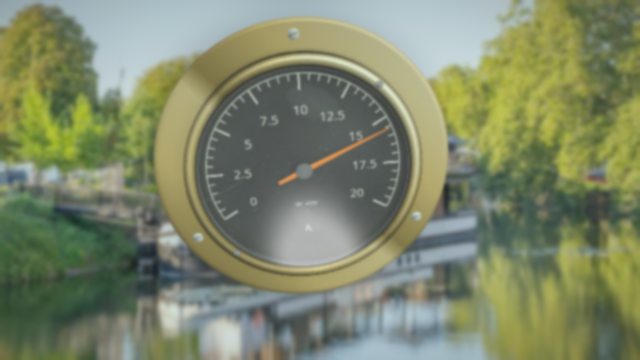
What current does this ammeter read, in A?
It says 15.5 A
